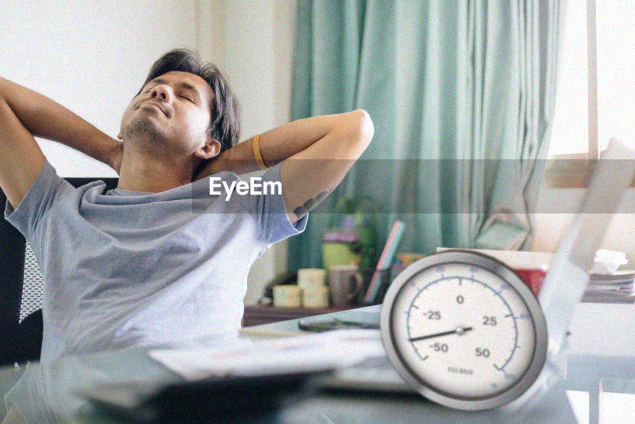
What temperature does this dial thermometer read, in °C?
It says -40 °C
